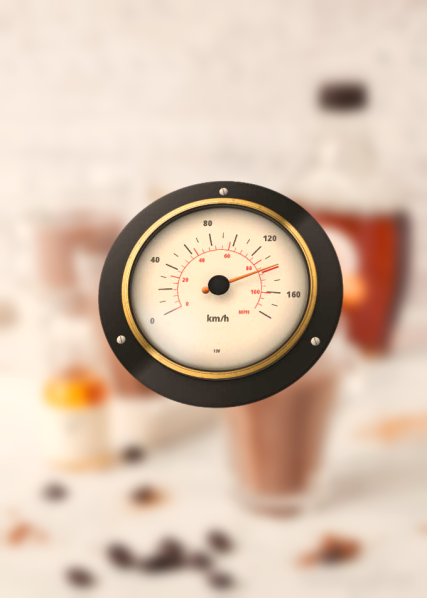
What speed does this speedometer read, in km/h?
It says 140 km/h
